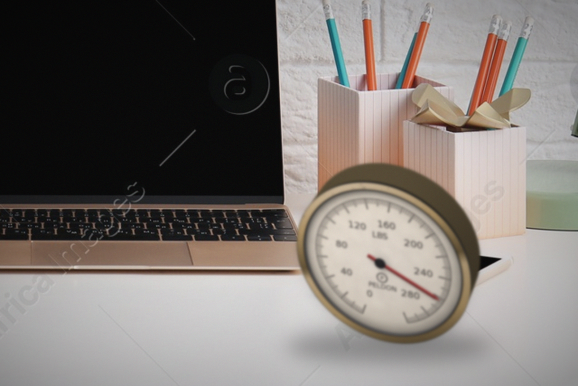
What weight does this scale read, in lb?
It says 260 lb
